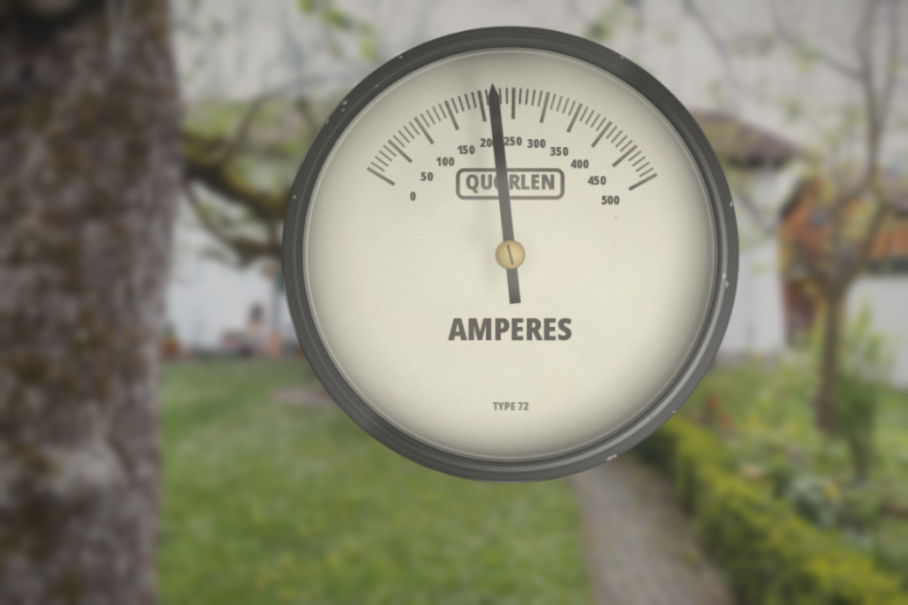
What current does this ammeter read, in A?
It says 220 A
